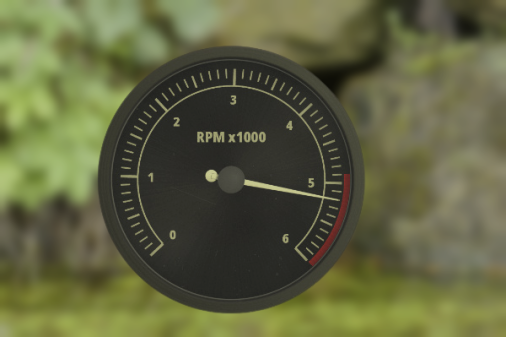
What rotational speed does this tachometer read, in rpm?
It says 5200 rpm
